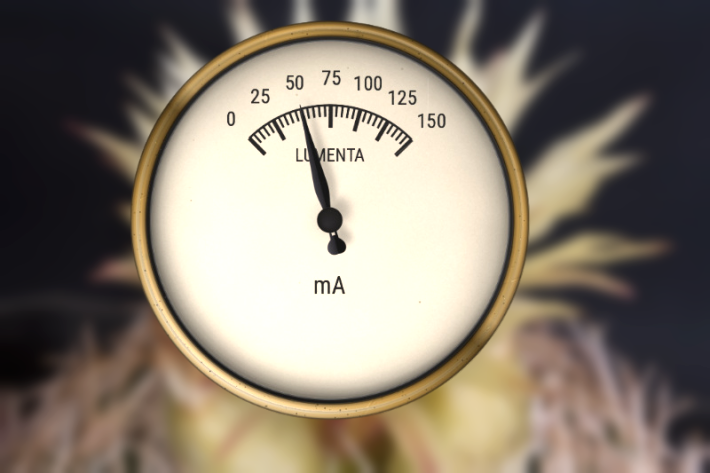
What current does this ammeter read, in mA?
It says 50 mA
